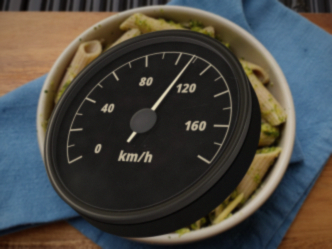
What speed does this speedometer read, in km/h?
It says 110 km/h
